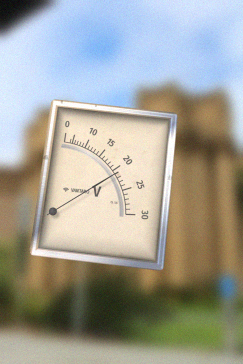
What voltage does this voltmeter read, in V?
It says 21 V
